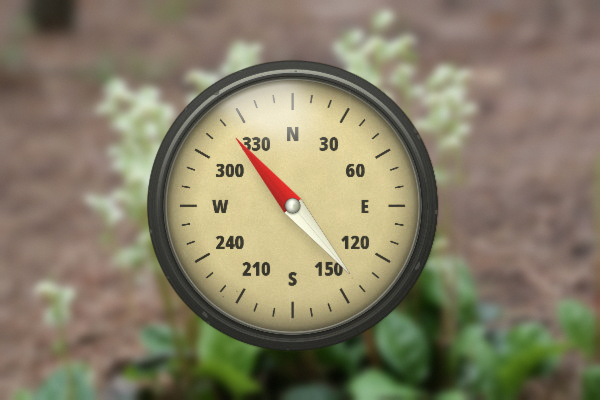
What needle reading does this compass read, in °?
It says 320 °
